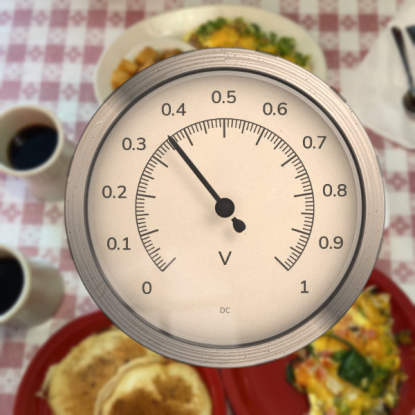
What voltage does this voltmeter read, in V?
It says 0.36 V
